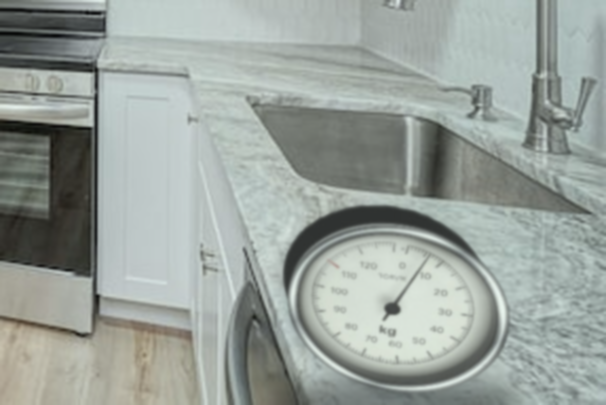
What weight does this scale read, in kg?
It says 5 kg
